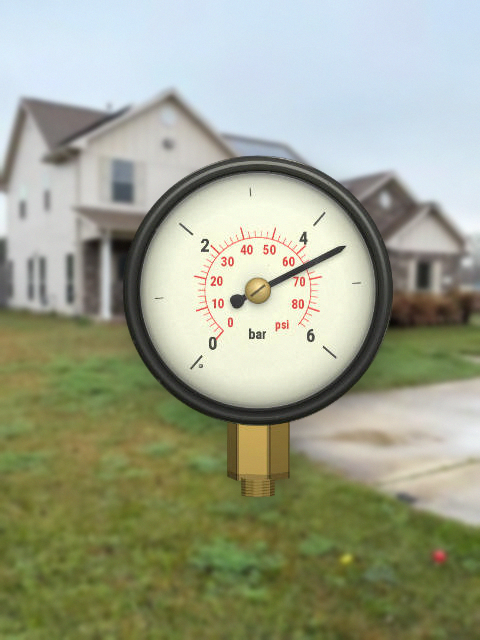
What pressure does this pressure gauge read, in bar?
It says 4.5 bar
